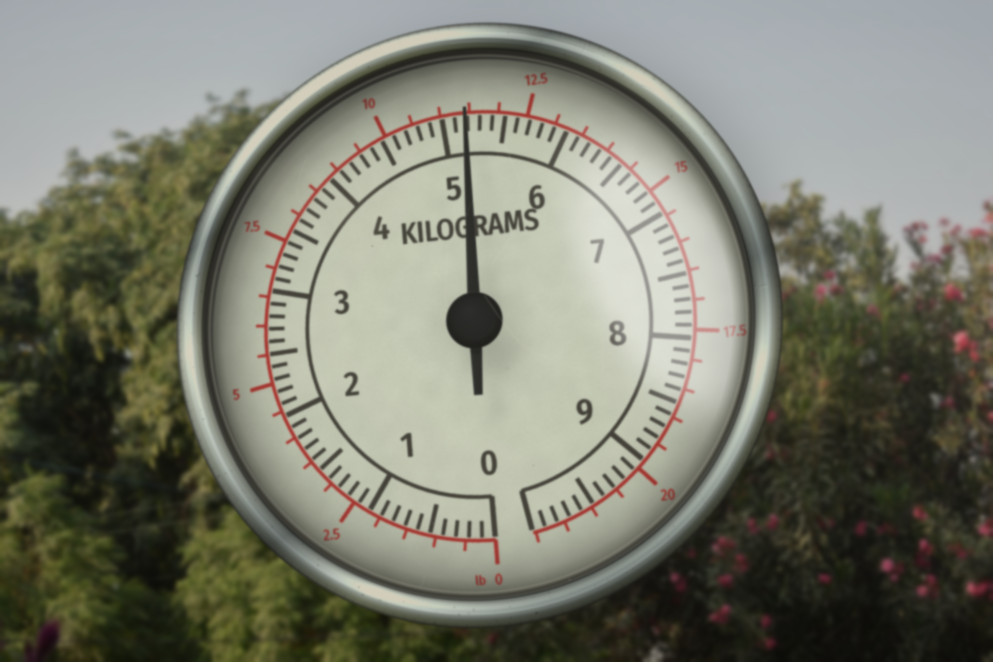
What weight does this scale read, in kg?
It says 5.2 kg
